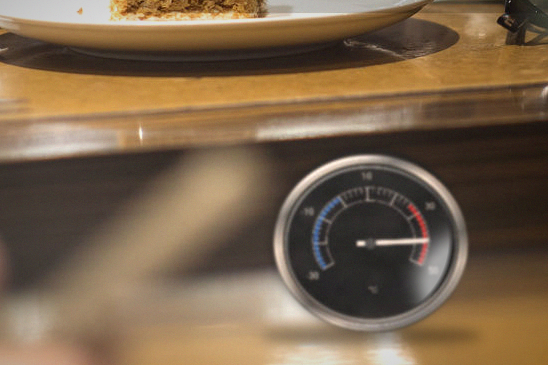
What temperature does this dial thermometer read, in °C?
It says 40 °C
